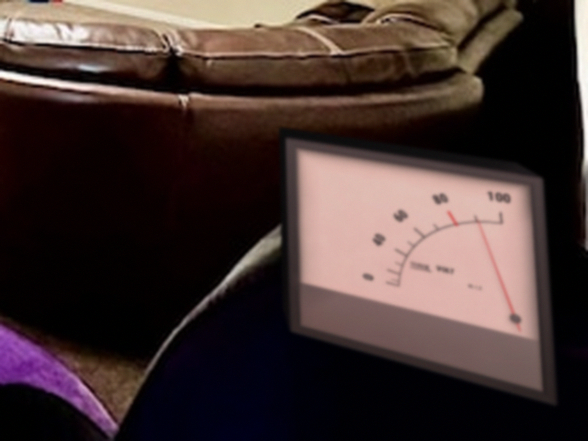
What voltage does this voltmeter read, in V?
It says 90 V
